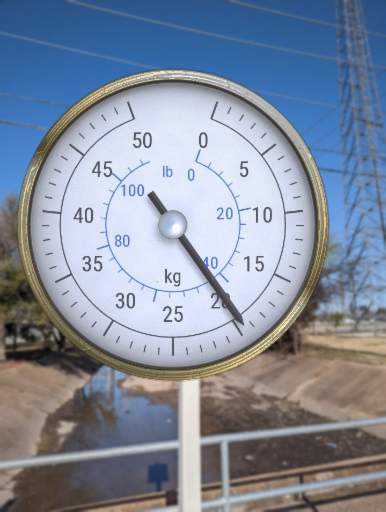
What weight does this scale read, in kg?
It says 19.5 kg
